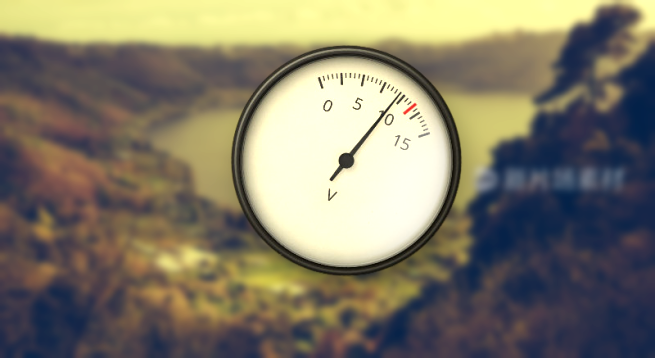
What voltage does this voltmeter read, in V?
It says 9.5 V
